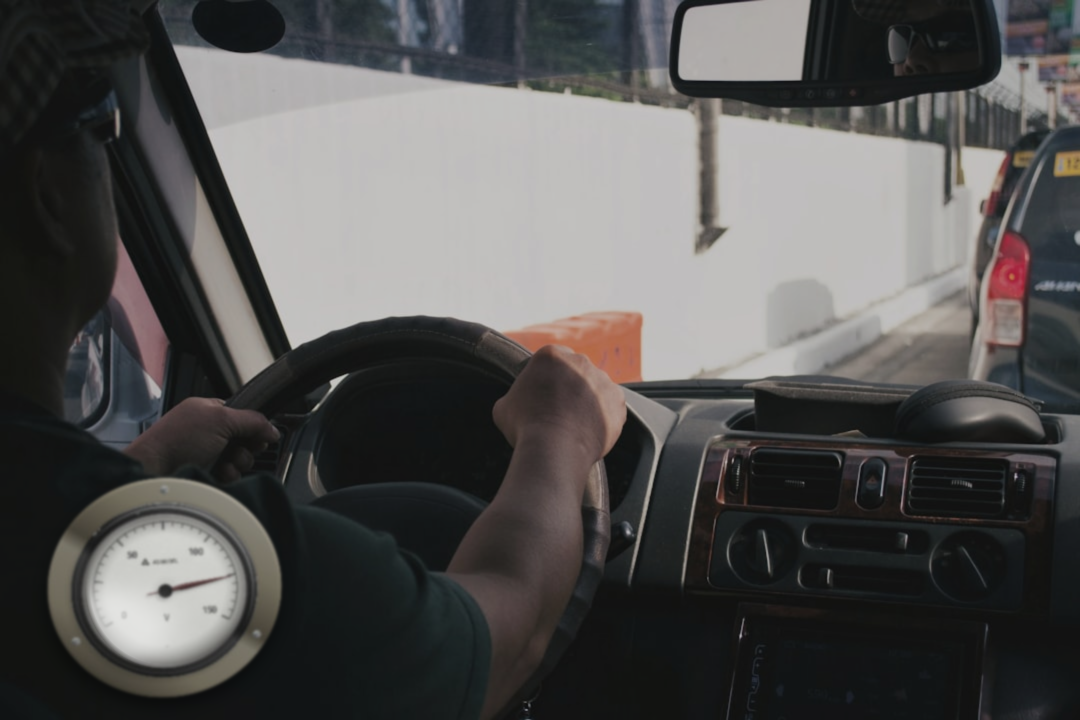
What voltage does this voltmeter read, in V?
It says 125 V
